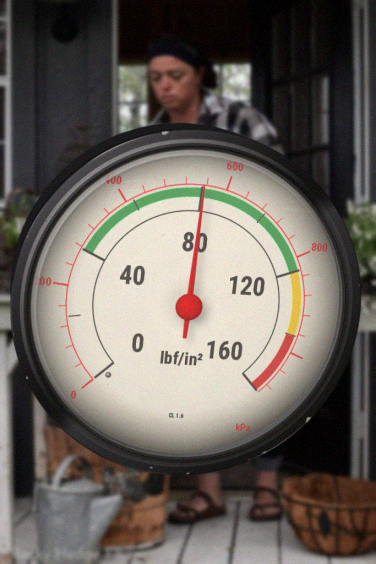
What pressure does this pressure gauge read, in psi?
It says 80 psi
